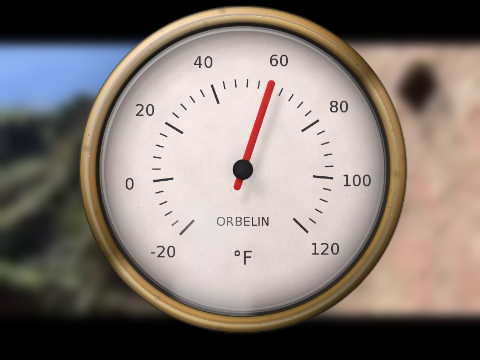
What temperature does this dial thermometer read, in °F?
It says 60 °F
